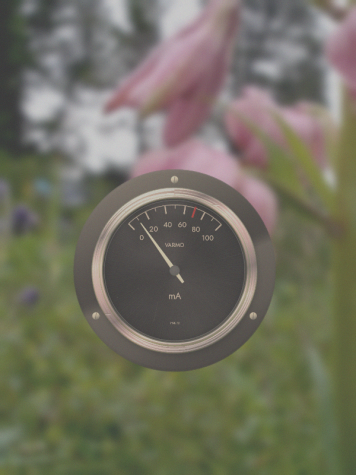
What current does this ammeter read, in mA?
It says 10 mA
